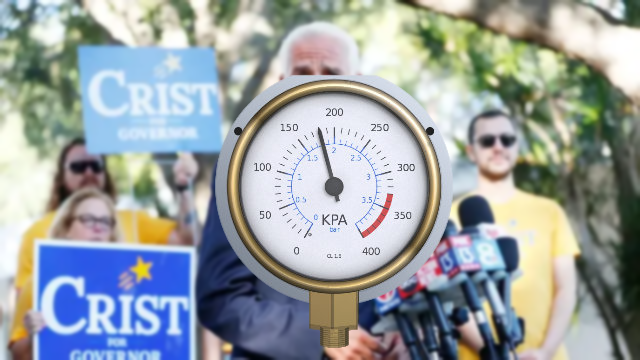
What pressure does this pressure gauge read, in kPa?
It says 180 kPa
